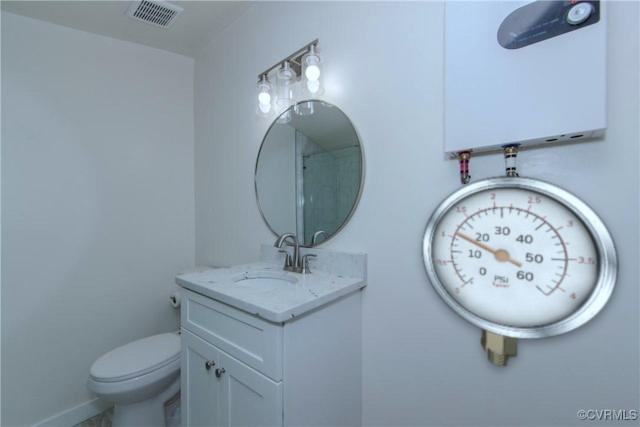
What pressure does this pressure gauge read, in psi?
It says 16 psi
